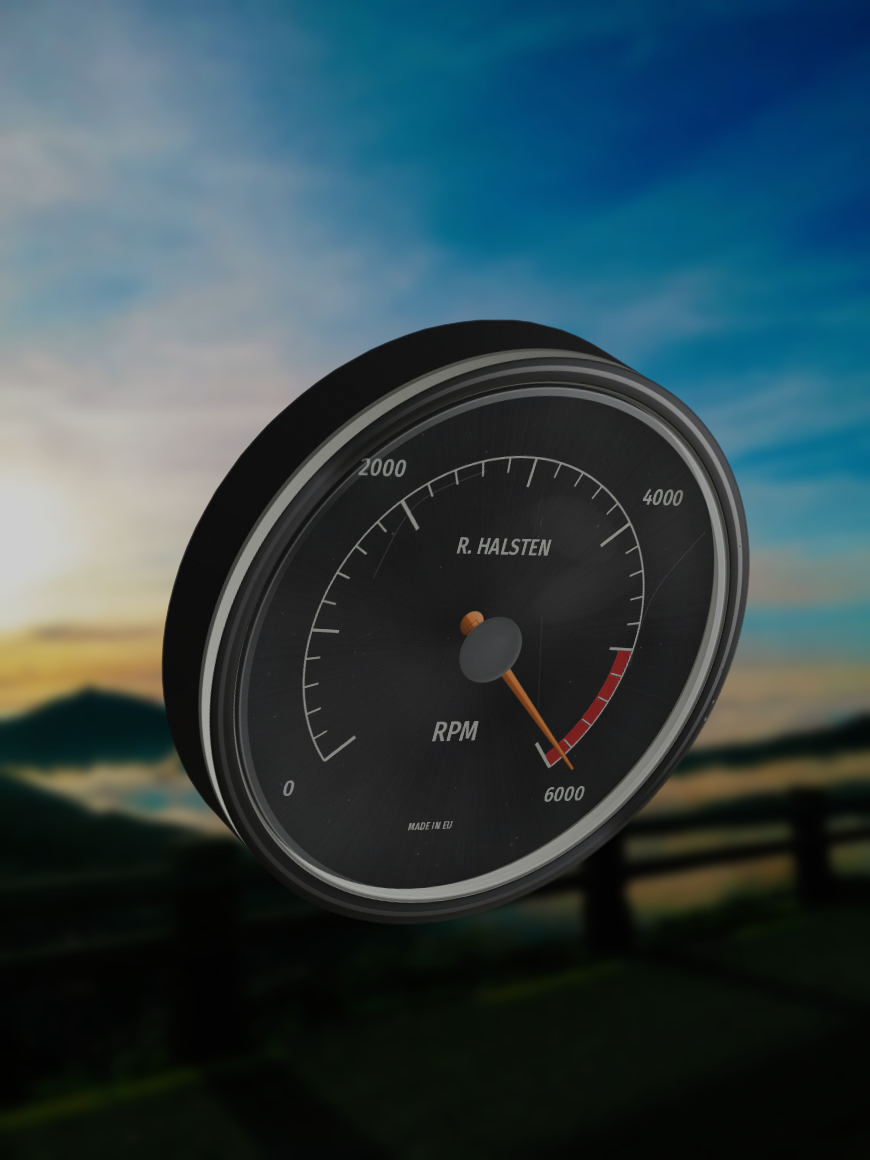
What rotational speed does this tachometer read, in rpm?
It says 5900 rpm
